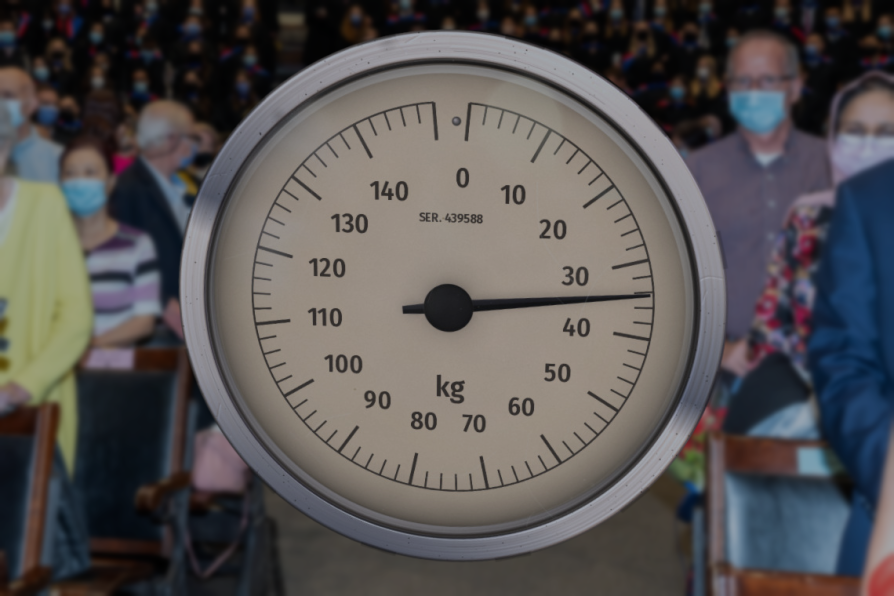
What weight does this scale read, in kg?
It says 34 kg
